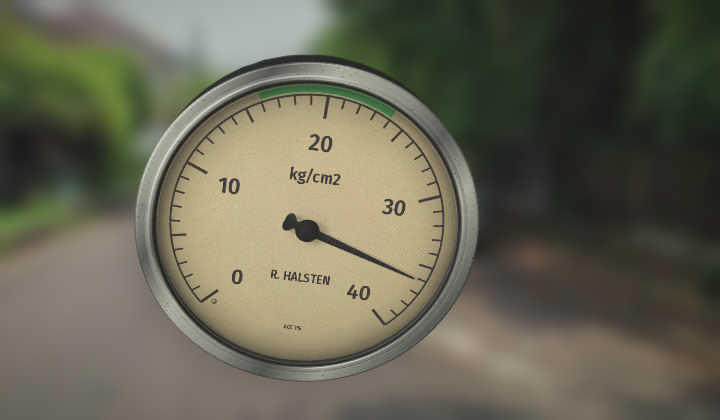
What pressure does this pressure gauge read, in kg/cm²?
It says 36 kg/cm²
